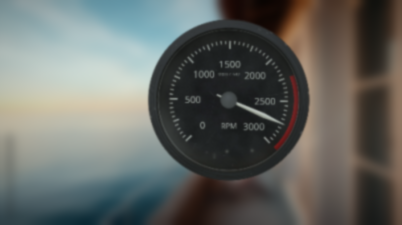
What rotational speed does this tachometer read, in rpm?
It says 2750 rpm
